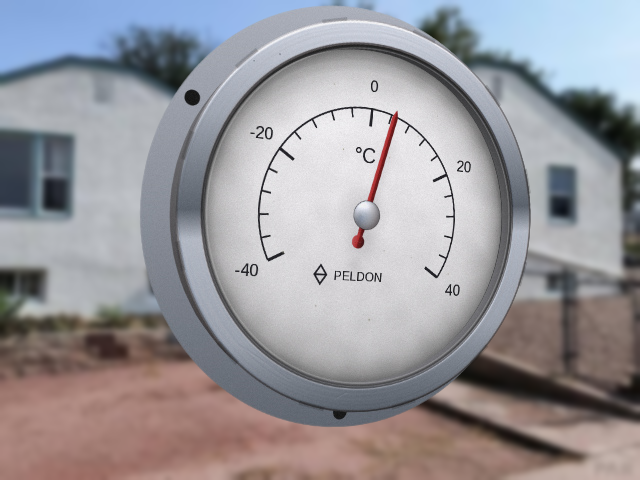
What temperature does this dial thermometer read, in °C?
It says 4 °C
